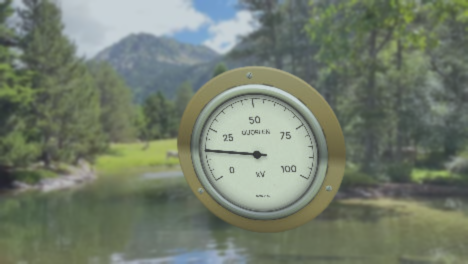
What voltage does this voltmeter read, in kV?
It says 15 kV
